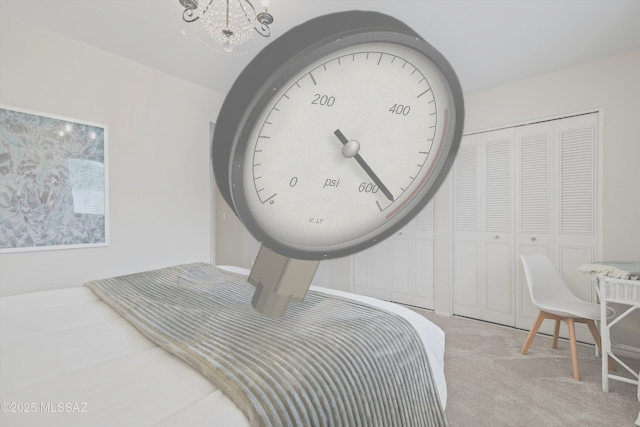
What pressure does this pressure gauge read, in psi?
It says 580 psi
